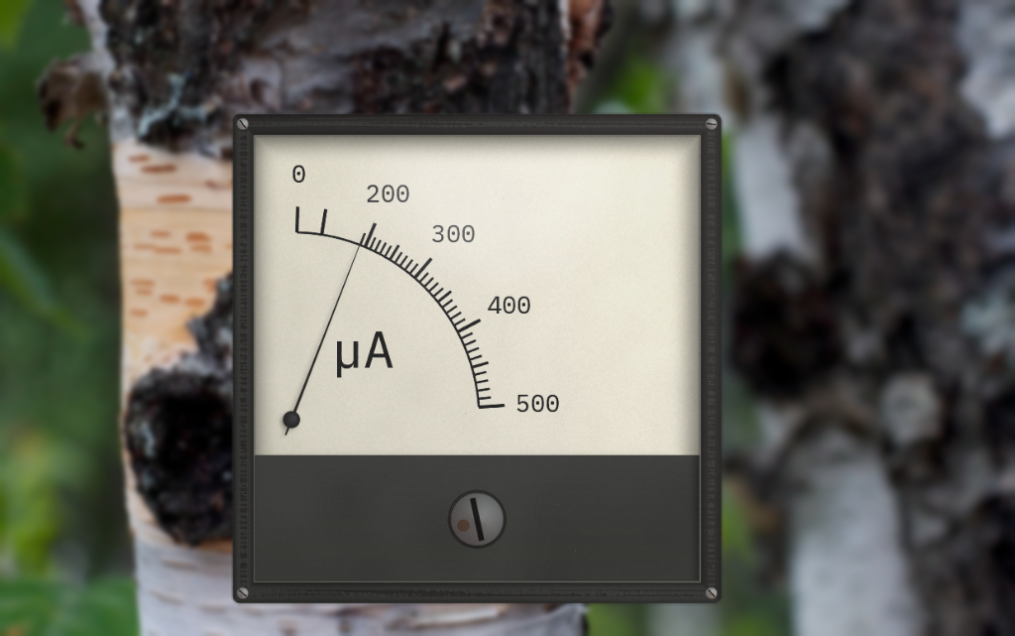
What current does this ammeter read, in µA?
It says 190 µA
